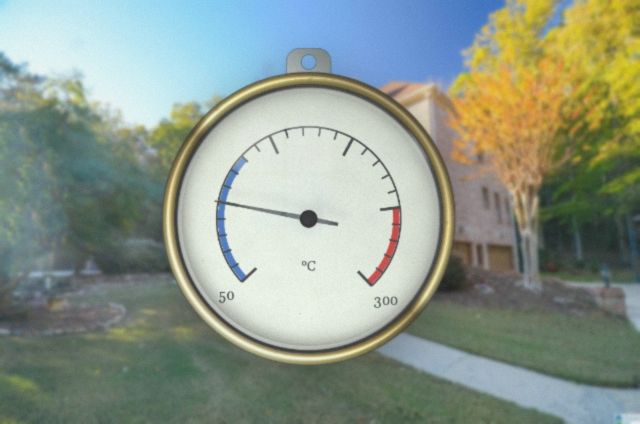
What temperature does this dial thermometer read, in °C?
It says 100 °C
